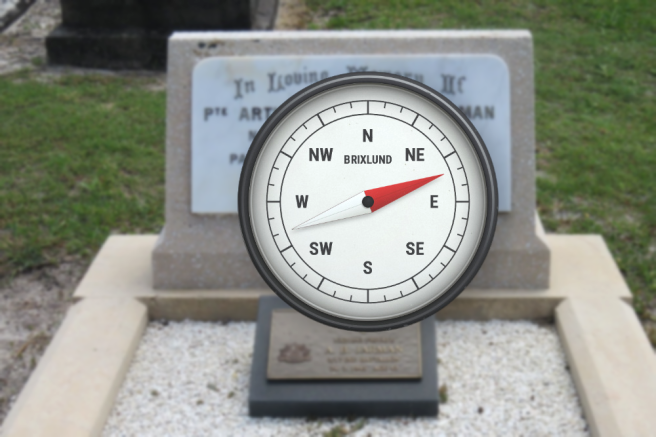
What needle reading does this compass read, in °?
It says 70 °
